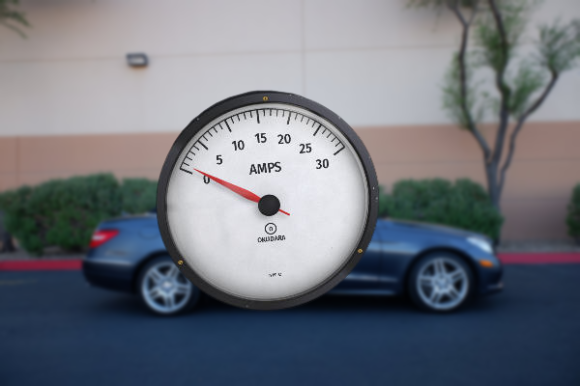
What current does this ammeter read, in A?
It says 1 A
